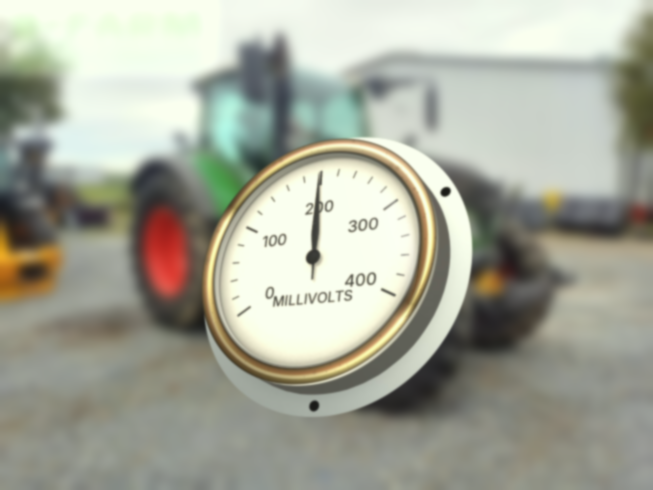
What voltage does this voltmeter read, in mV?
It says 200 mV
